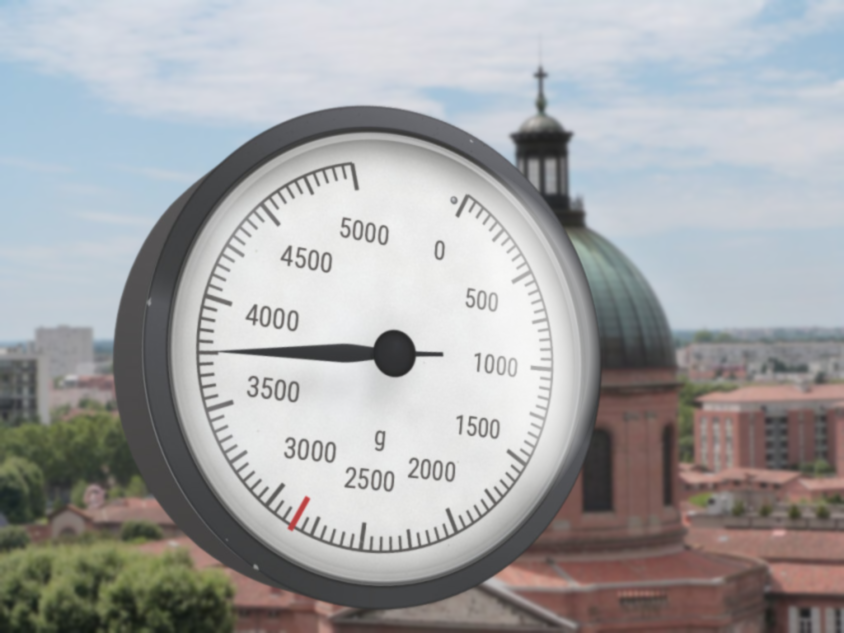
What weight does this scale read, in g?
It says 3750 g
